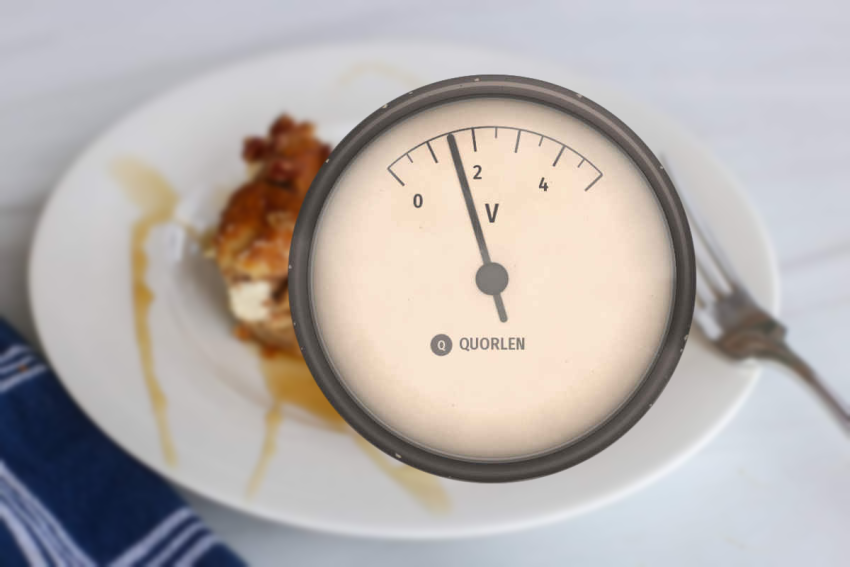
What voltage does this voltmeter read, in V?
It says 1.5 V
